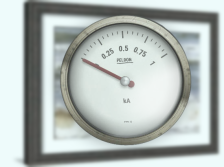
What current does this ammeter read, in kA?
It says 0 kA
